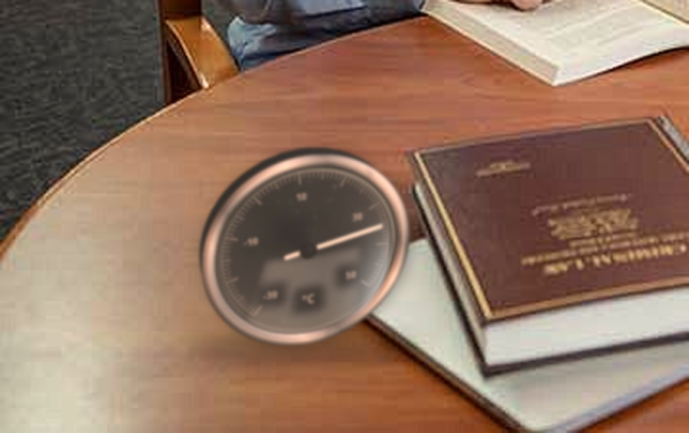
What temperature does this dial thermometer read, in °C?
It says 35 °C
